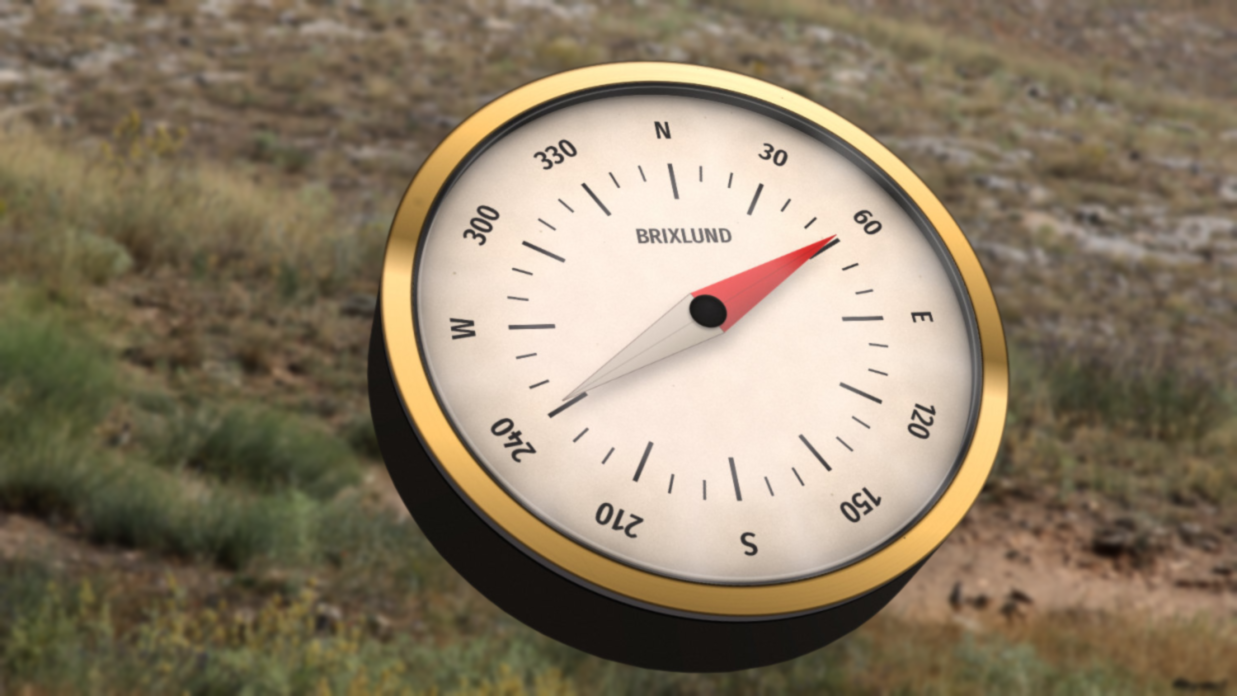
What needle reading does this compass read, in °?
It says 60 °
